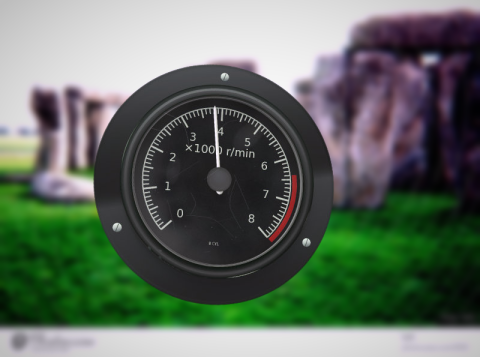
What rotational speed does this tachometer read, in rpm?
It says 3800 rpm
